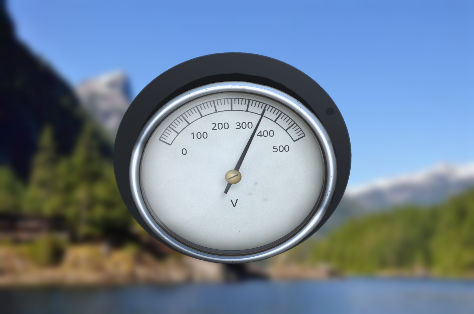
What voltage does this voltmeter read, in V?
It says 350 V
